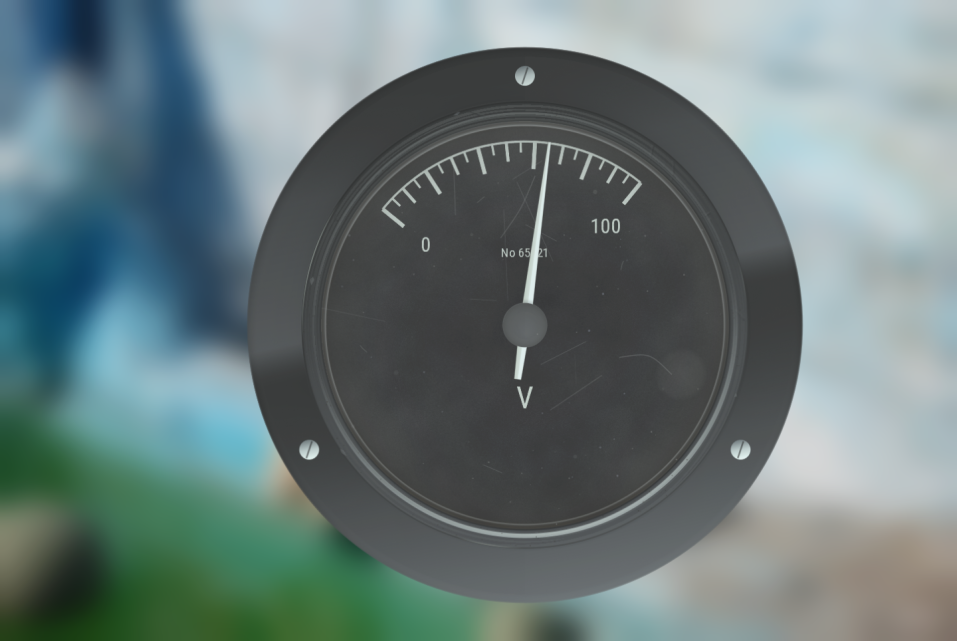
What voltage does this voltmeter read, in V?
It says 65 V
